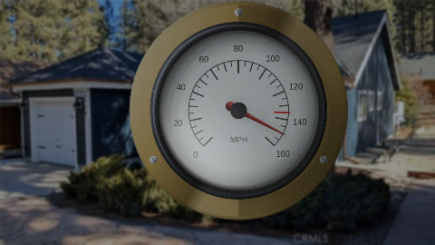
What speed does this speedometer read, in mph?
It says 150 mph
